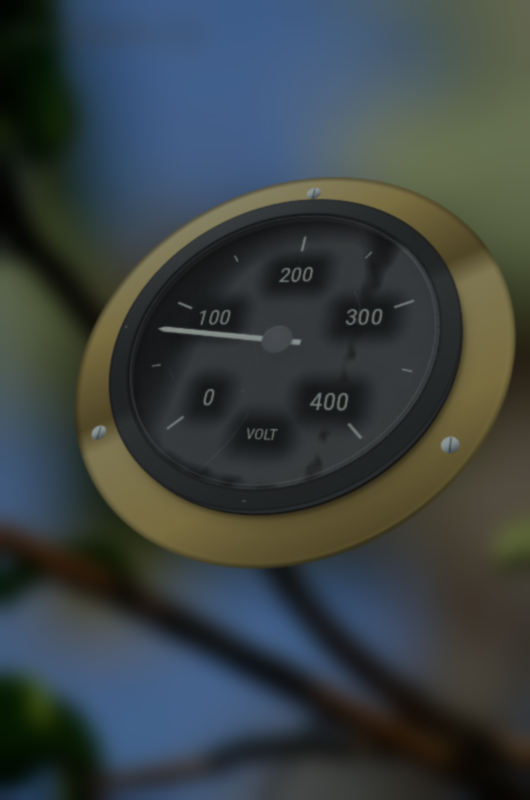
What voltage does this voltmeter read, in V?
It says 75 V
